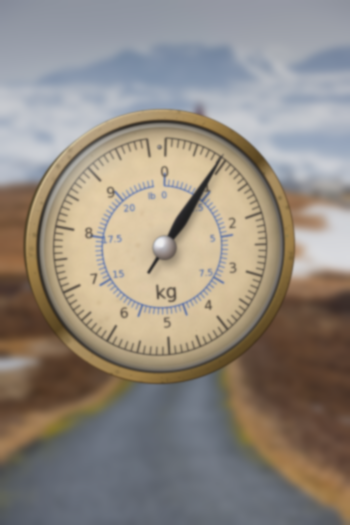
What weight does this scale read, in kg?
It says 0.9 kg
